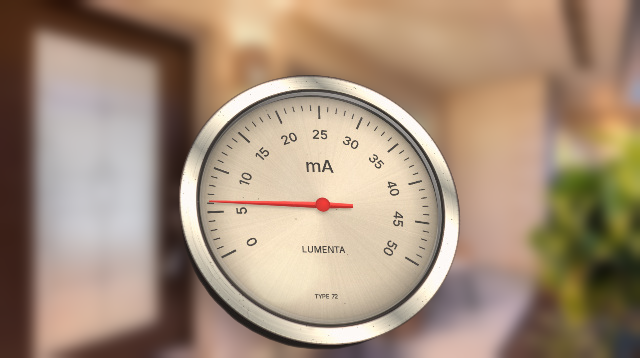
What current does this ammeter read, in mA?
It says 6 mA
